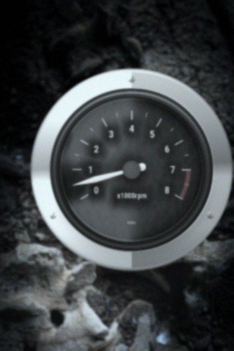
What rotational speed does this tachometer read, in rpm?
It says 500 rpm
